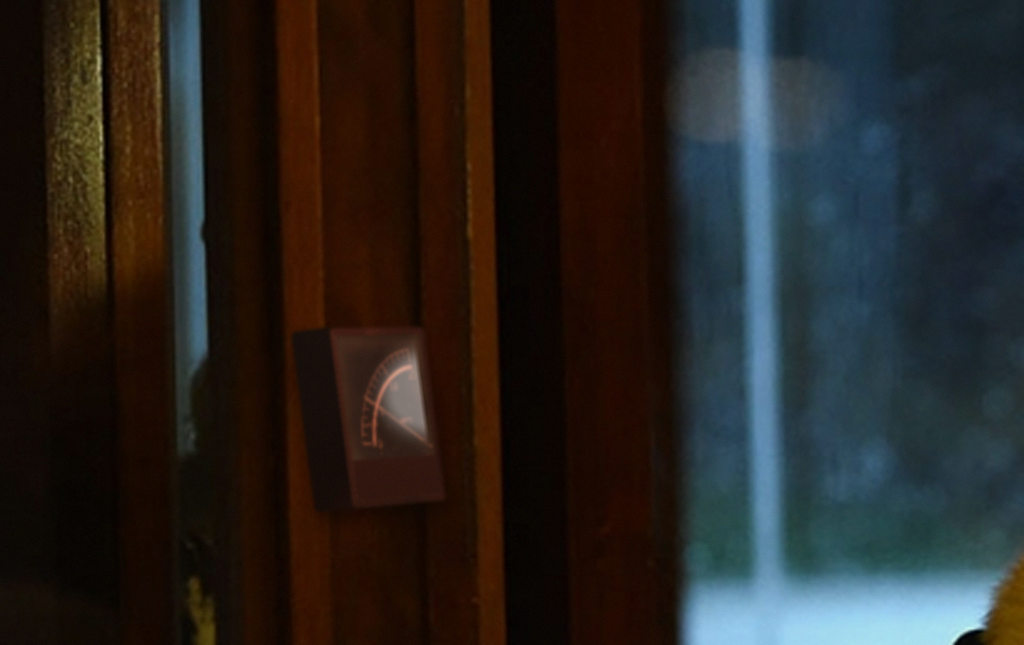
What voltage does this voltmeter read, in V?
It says 5 V
